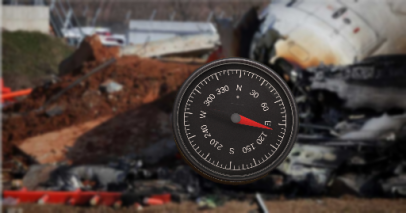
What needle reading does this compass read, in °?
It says 100 °
